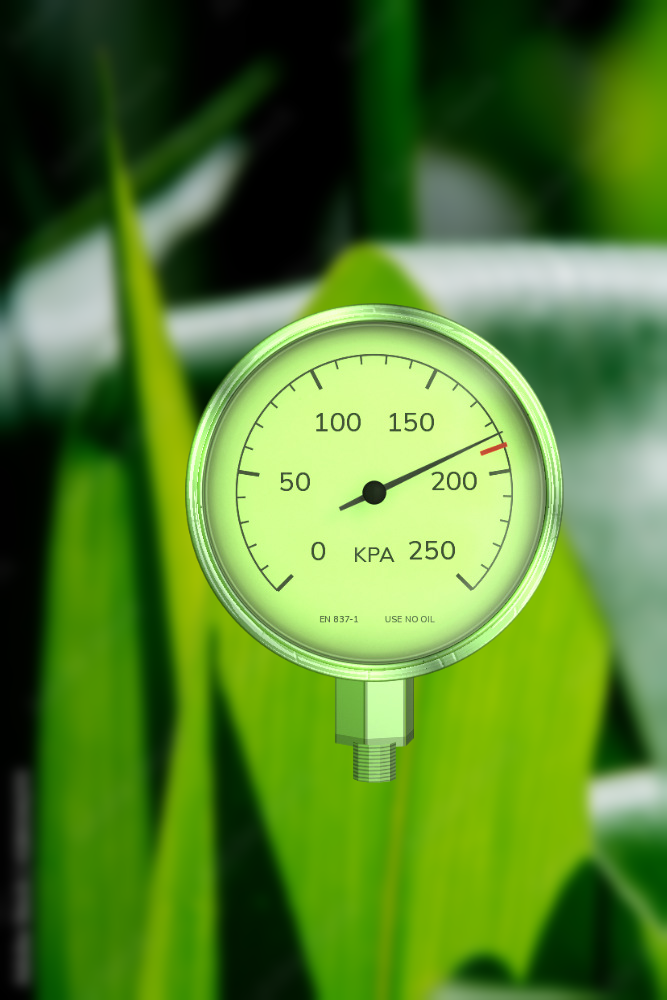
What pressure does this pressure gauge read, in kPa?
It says 185 kPa
